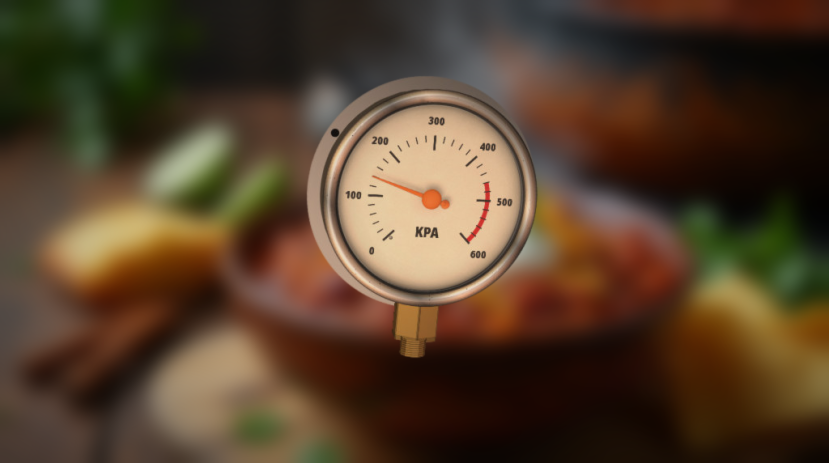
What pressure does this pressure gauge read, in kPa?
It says 140 kPa
